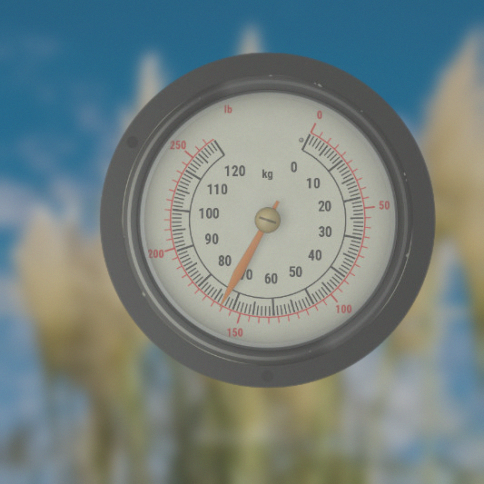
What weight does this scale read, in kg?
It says 73 kg
